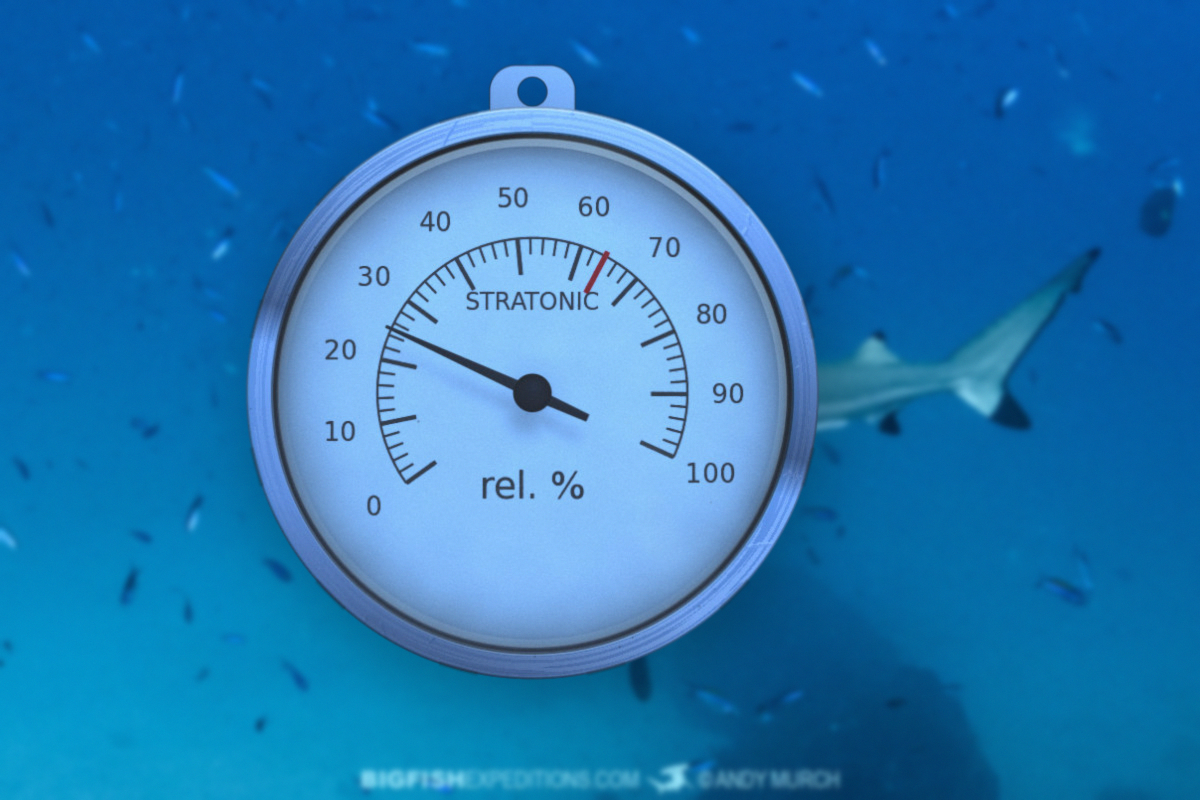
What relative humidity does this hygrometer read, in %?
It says 25 %
